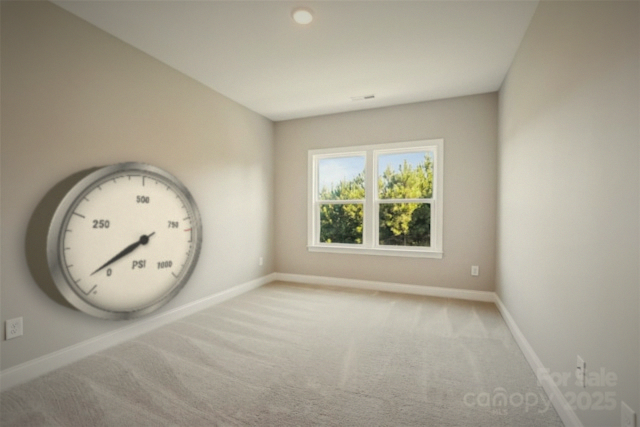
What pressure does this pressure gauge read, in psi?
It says 50 psi
